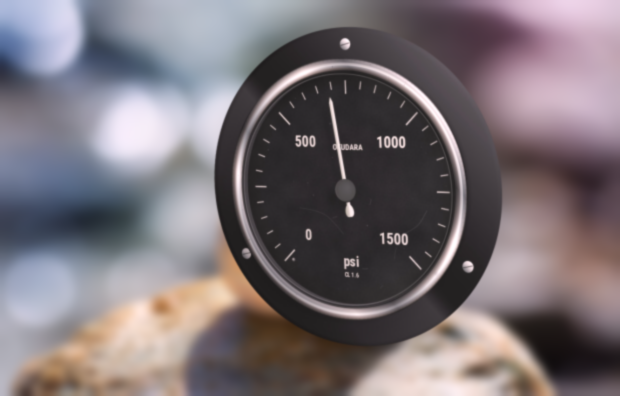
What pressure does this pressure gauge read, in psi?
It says 700 psi
